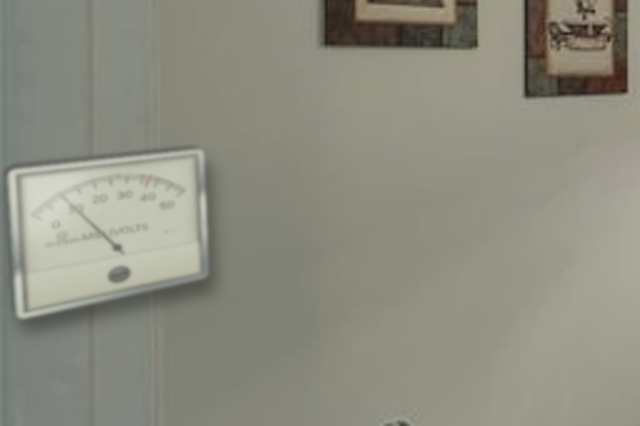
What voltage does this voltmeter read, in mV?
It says 10 mV
